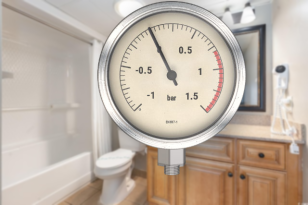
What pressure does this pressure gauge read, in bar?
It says 0 bar
